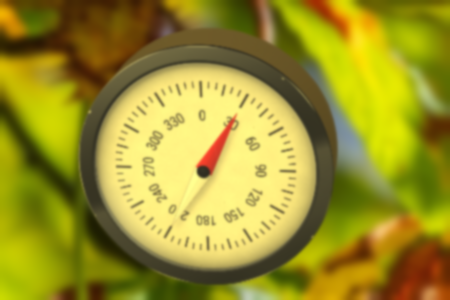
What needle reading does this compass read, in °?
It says 30 °
